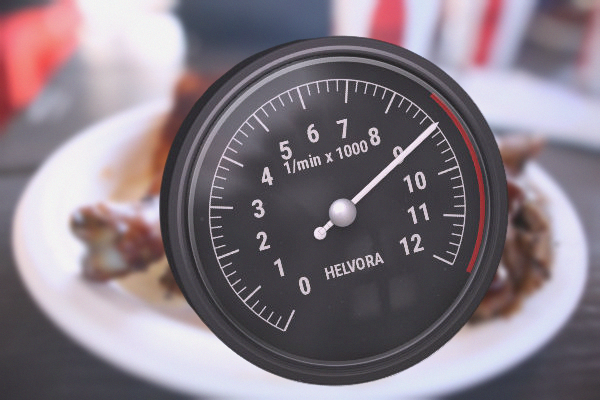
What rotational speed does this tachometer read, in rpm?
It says 9000 rpm
